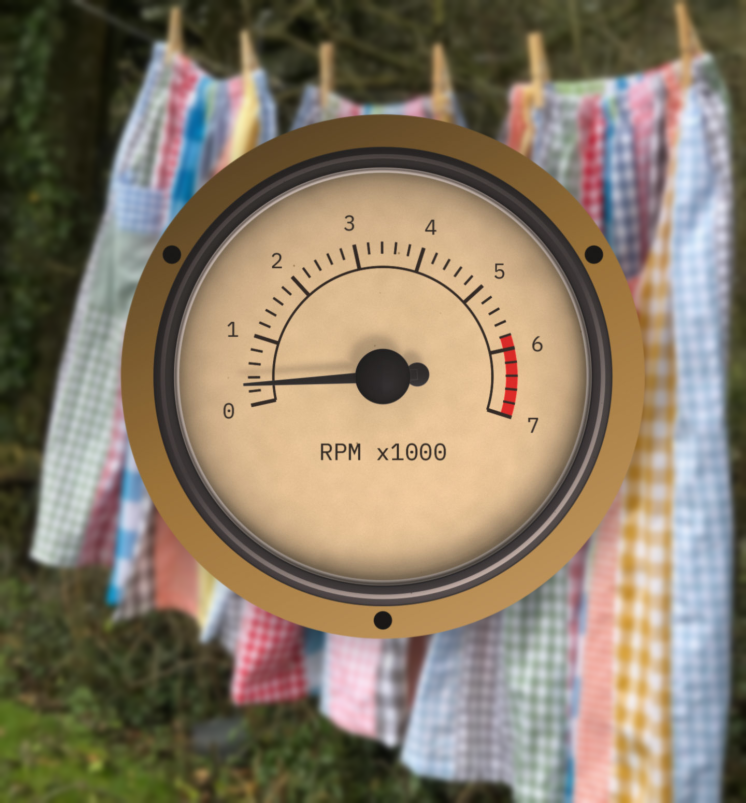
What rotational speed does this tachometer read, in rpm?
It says 300 rpm
